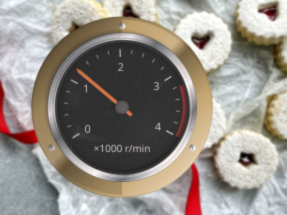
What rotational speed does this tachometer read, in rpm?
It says 1200 rpm
